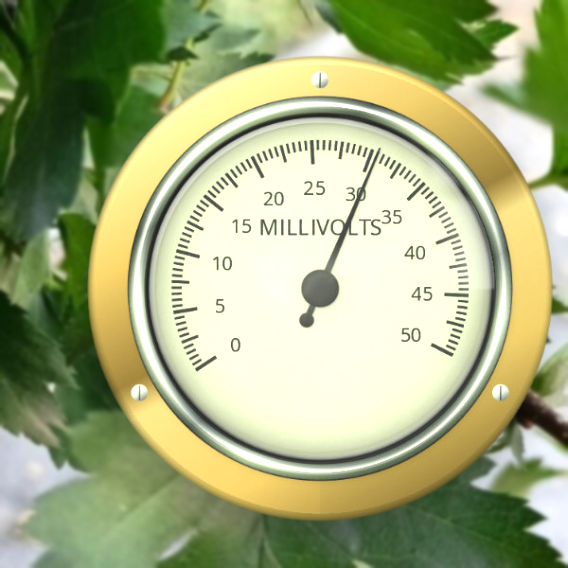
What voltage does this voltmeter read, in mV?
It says 30.5 mV
